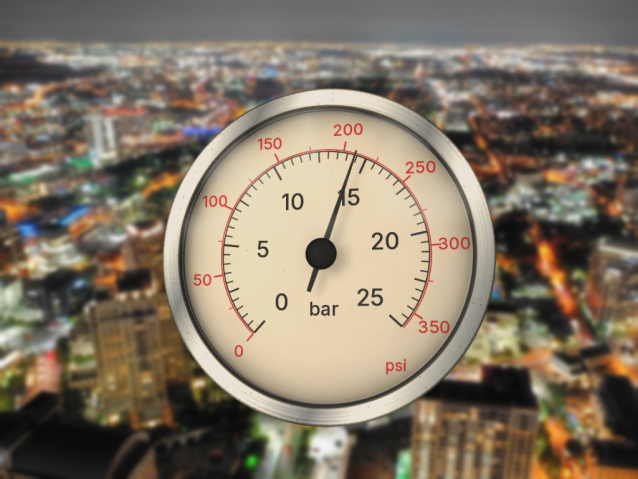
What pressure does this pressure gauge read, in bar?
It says 14.5 bar
